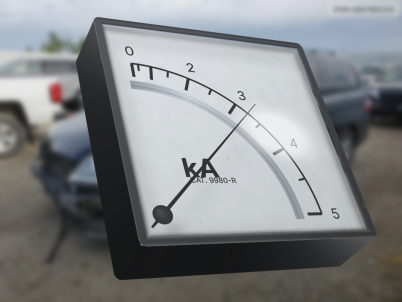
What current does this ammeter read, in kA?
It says 3.25 kA
